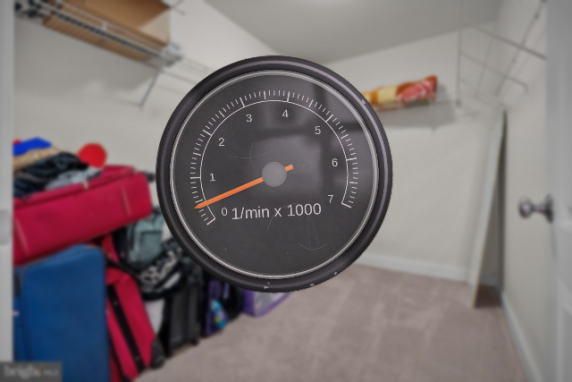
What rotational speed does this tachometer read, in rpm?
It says 400 rpm
